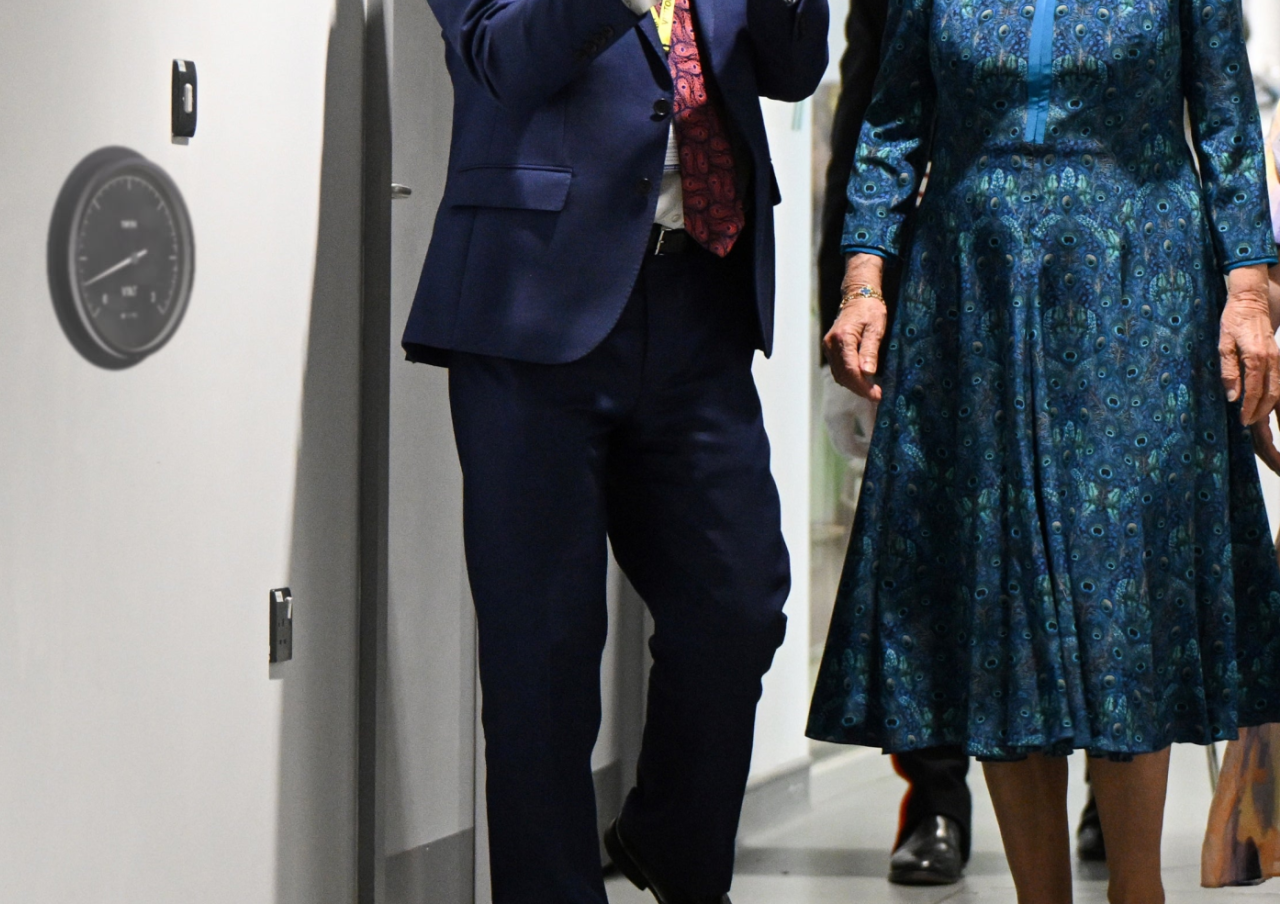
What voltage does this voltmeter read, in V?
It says 0.3 V
